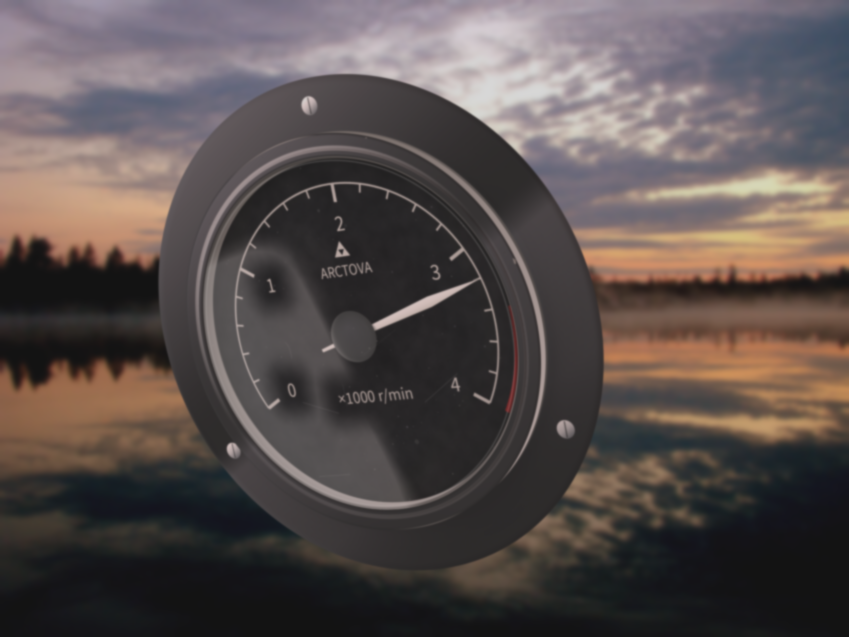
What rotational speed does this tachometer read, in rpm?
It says 3200 rpm
